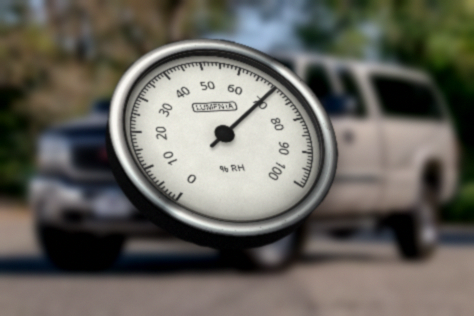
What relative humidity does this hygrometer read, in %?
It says 70 %
